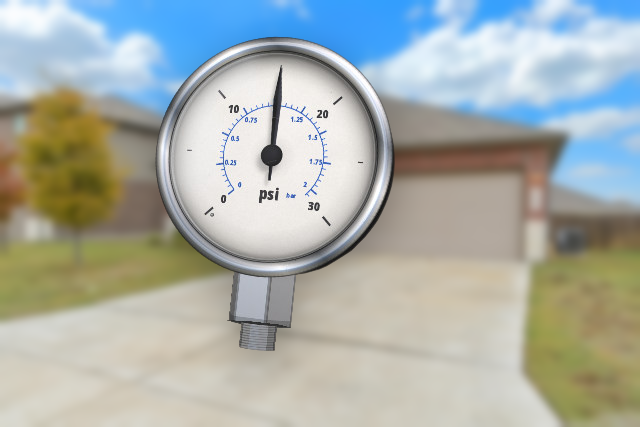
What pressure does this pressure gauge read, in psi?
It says 15 psi
